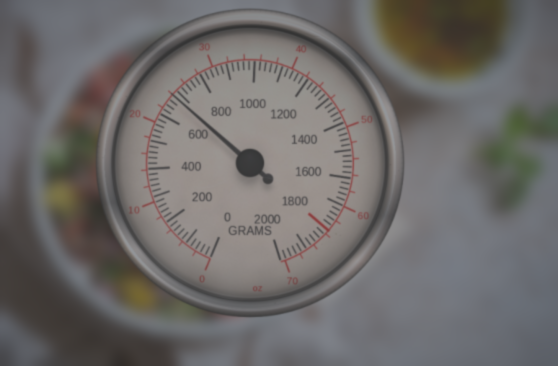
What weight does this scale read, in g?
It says 680 g
